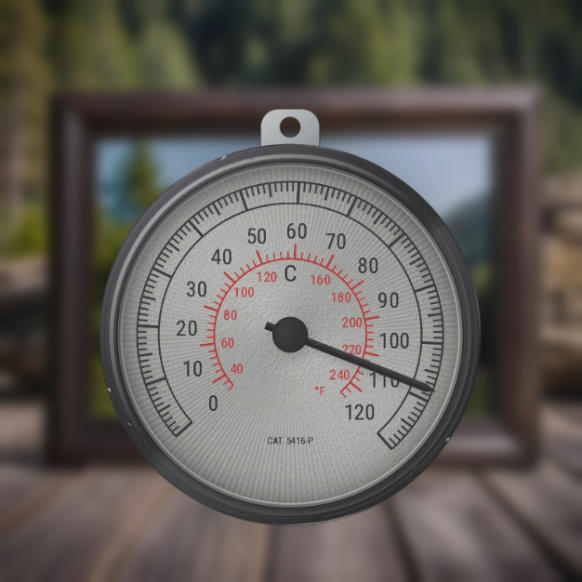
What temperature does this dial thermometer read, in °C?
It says 108 °C
